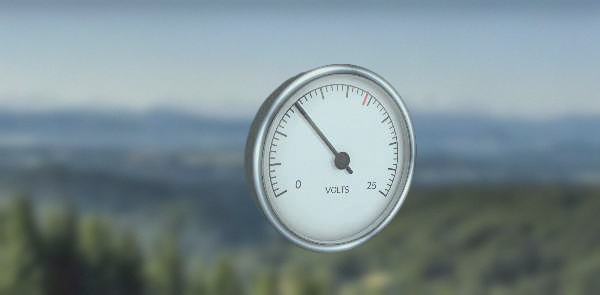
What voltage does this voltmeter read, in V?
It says 7.5 V
